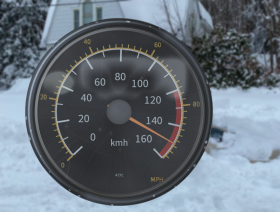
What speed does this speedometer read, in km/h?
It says 150 km/h
